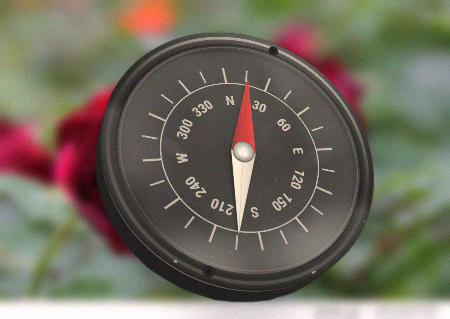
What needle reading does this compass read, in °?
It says 15 °
